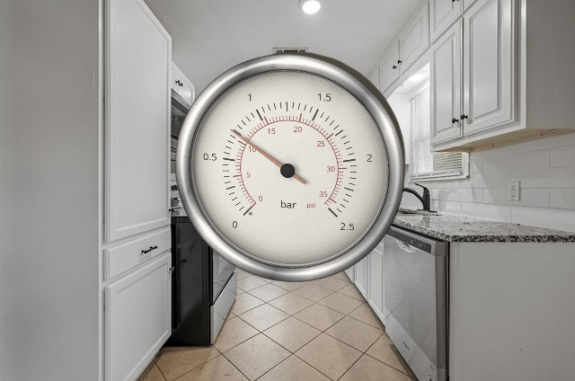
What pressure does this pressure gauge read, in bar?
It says 0.75 bar
